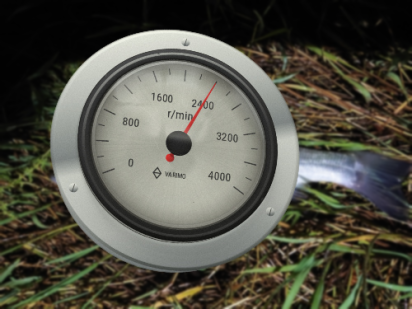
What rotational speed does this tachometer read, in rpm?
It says 2400 rpm
